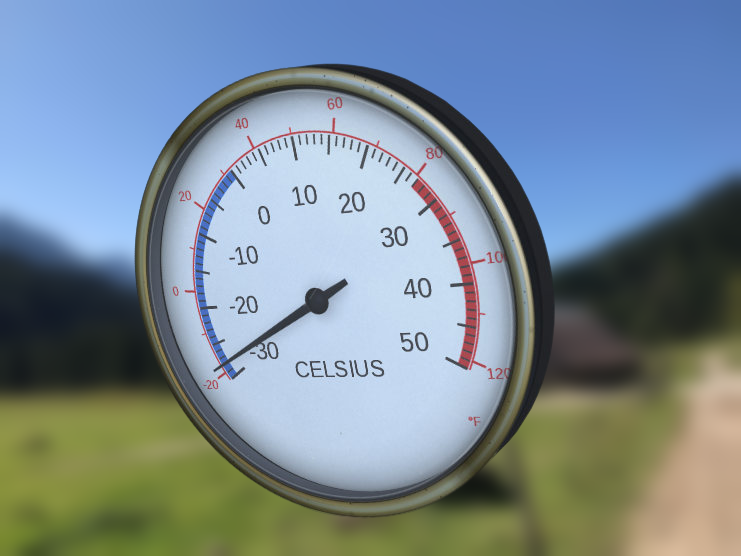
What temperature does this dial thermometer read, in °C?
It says -28 °C
